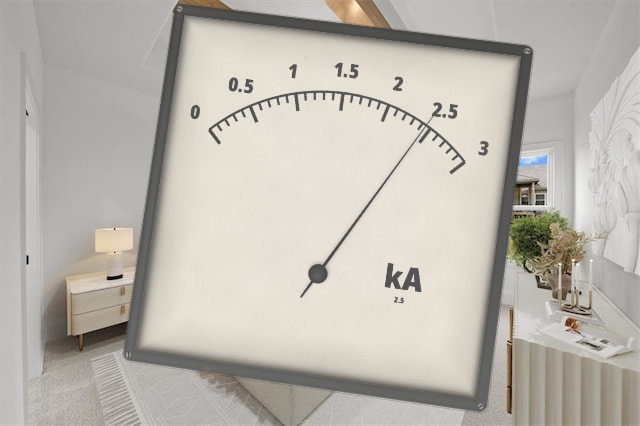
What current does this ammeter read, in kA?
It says 2.45 kA
